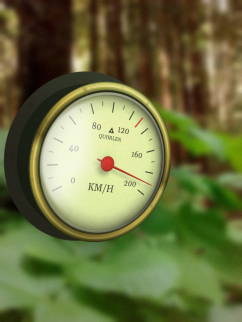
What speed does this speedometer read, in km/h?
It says 190 km/h
